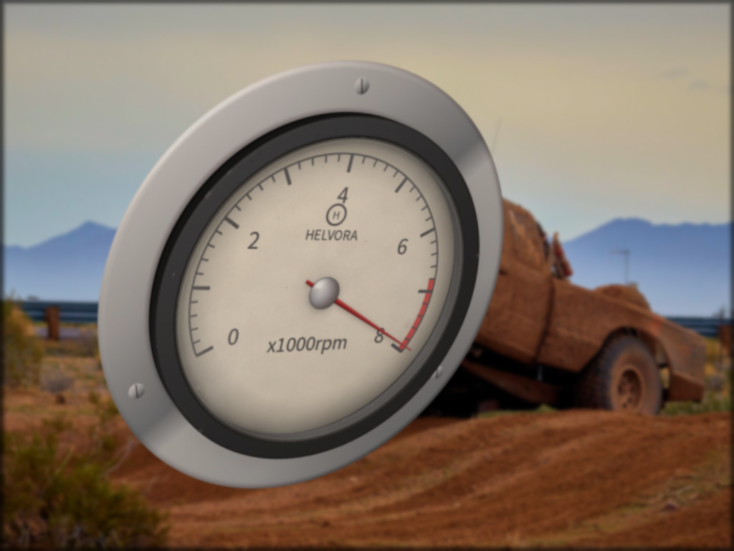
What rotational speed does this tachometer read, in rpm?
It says 7900 rpm
